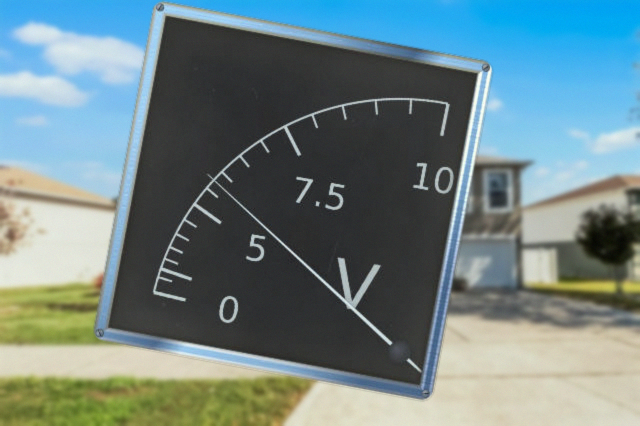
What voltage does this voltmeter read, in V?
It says 5.75 V
